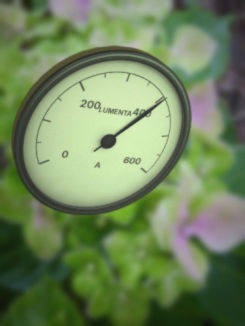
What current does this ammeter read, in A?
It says 400 A
